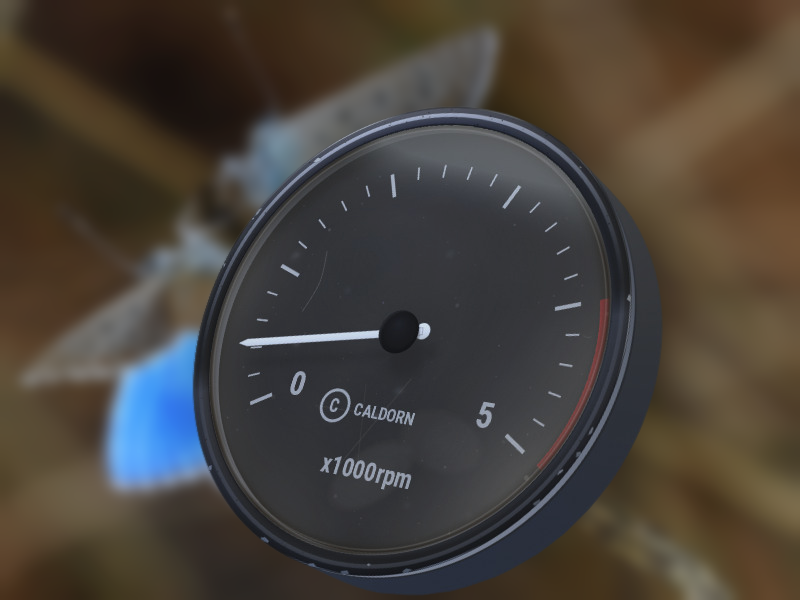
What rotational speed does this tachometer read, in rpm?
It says 400 rpm
